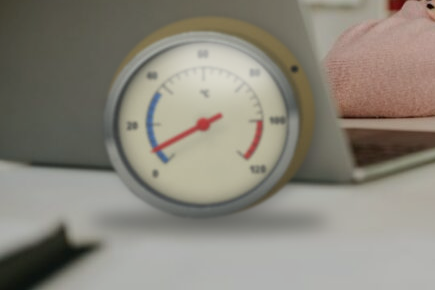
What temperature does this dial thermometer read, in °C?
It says 8 °C
